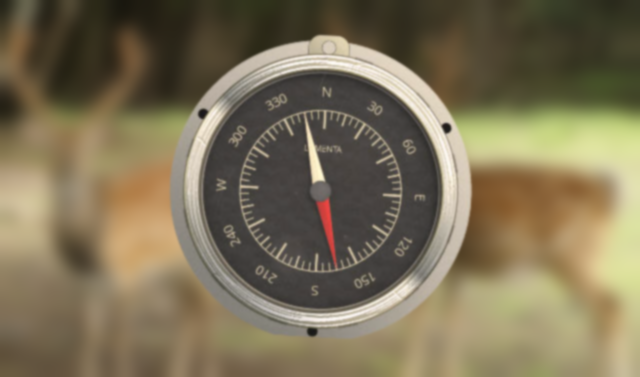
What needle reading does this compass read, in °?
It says 165 °
